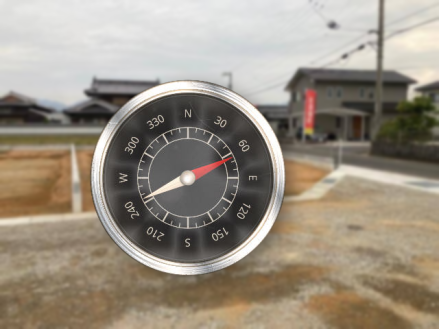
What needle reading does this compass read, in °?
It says 65 °
